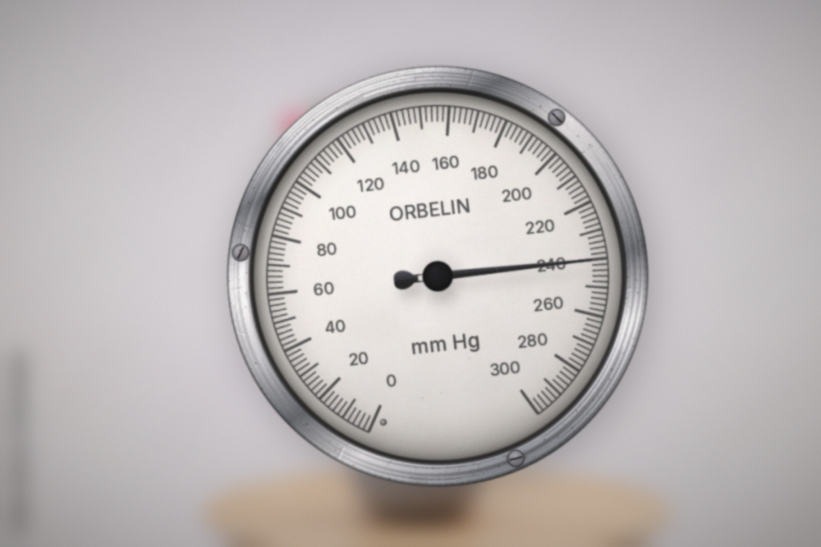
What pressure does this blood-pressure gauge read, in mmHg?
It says 240 mmHg
